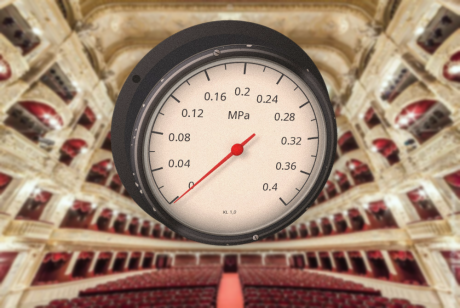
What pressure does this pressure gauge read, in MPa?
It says 0 MPa
